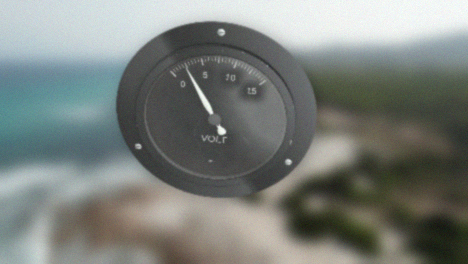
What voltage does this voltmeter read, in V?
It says 2.5 V
